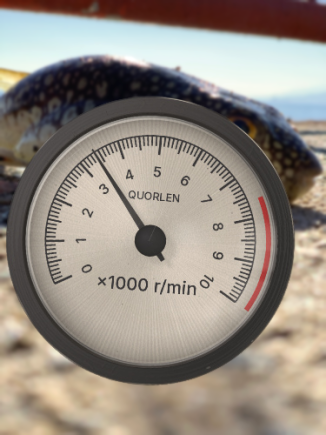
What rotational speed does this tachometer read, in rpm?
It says 3400 rpm
